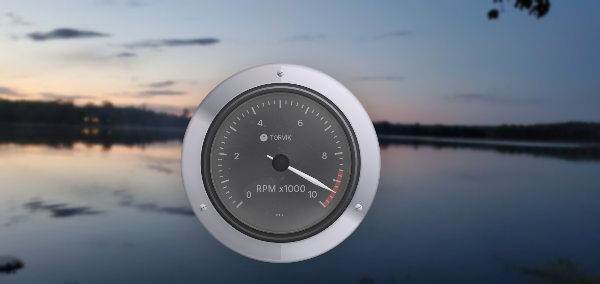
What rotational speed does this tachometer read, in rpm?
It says 9400 rpm
